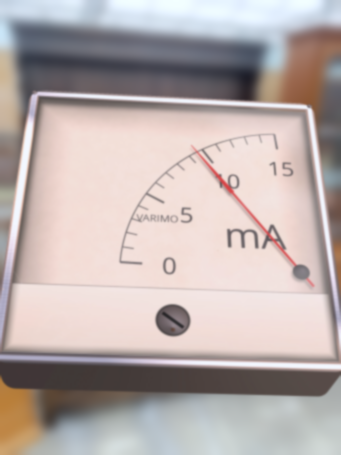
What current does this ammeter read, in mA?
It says 9.5 mA
